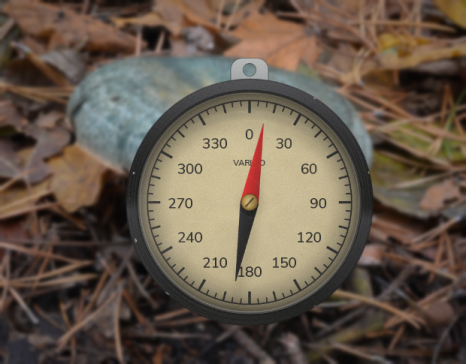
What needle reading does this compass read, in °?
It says 10 °
